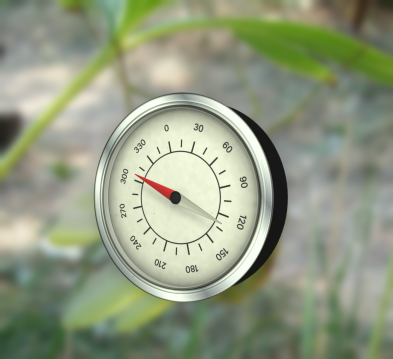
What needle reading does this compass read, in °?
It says 307.5 °
